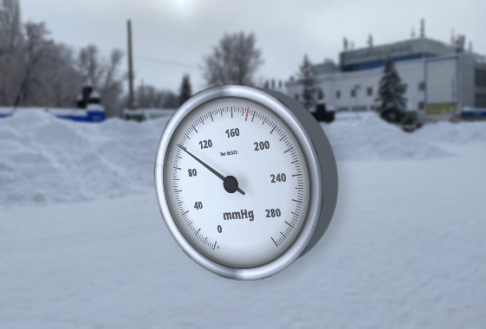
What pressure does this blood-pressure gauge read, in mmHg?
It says 100 mmHg
